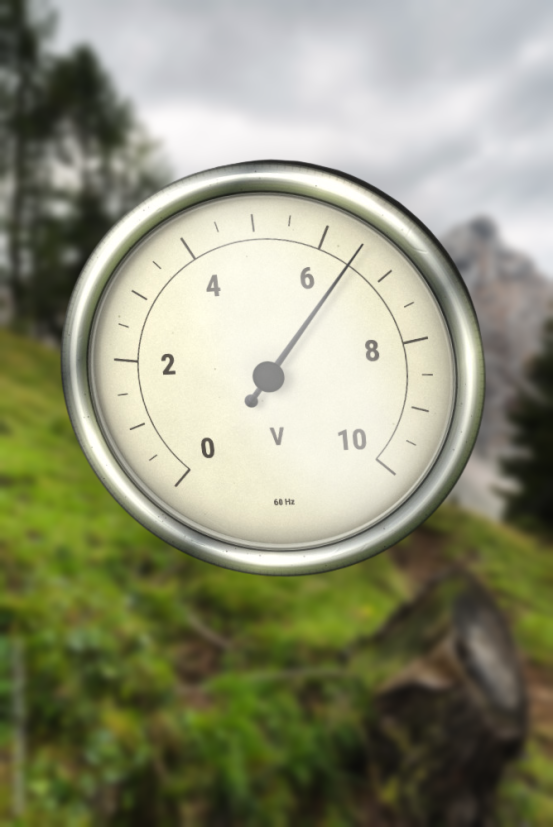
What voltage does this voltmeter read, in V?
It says 6.5 V
